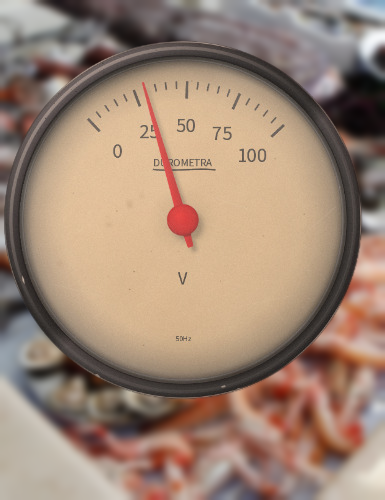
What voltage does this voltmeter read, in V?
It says 30 V
